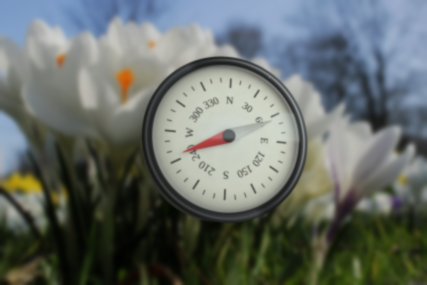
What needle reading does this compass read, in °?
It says 245 °
